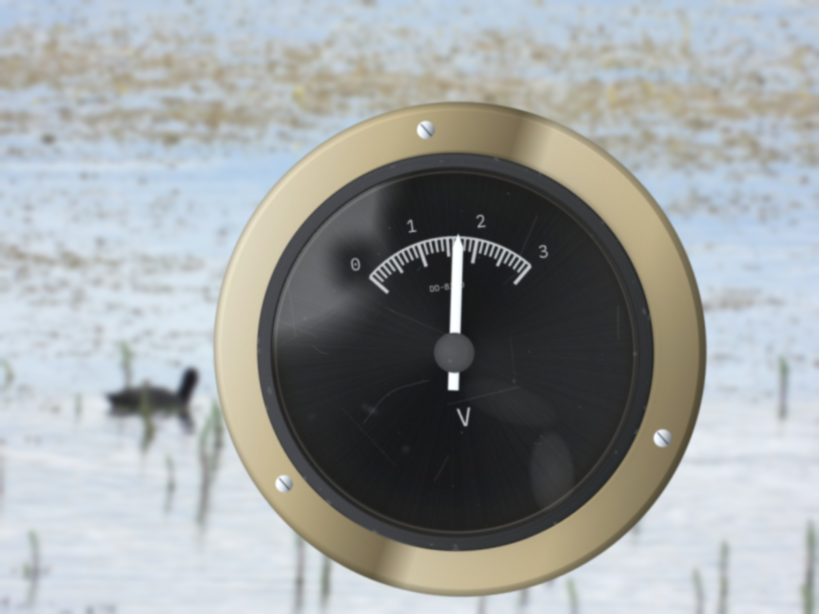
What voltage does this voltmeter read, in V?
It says 1.7 V
